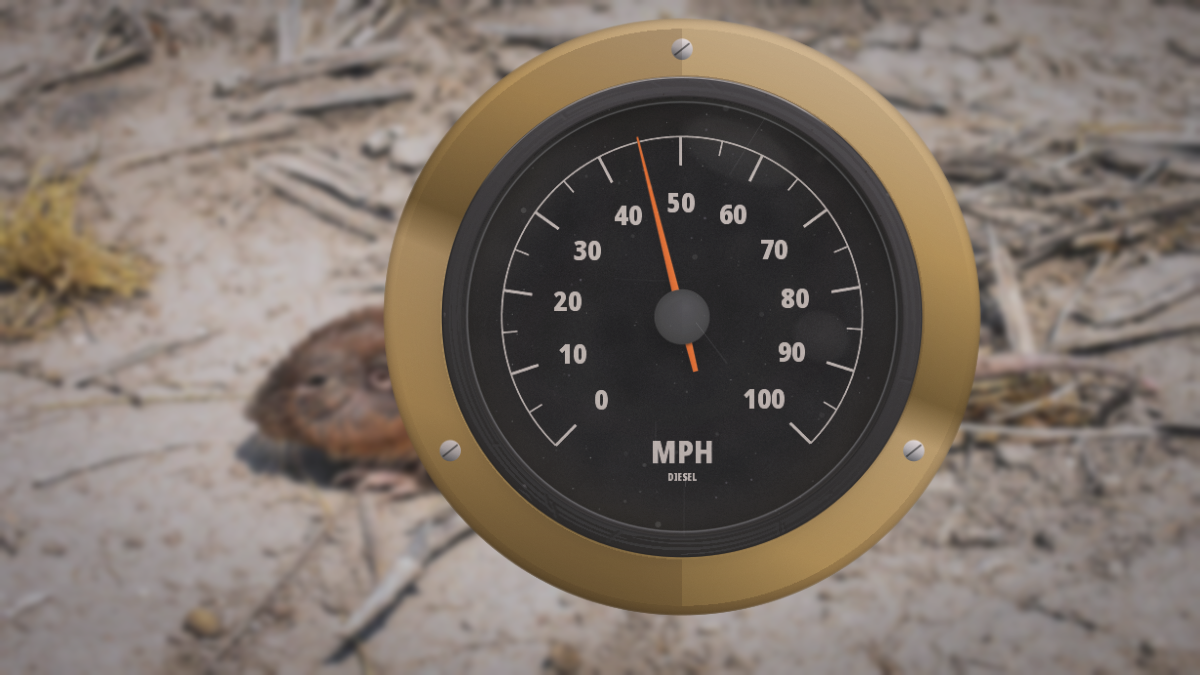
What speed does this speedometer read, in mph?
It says 45 mph
